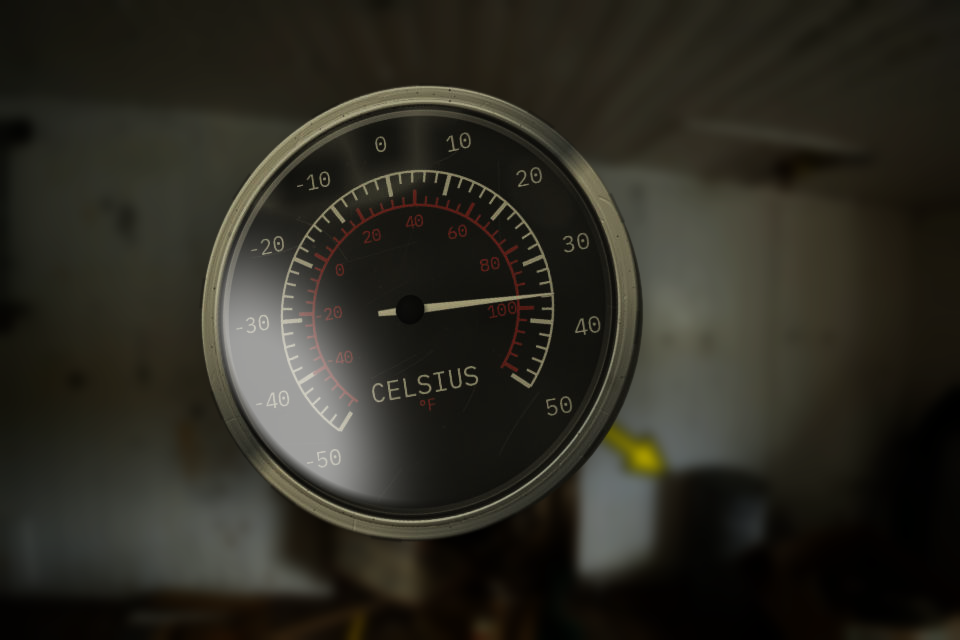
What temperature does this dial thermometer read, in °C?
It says 36 °C
